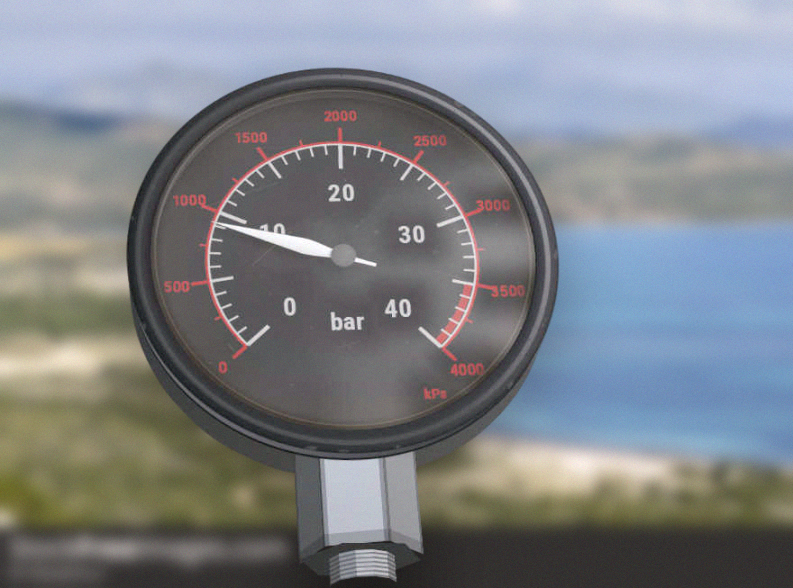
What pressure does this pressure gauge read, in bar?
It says 9 bar
